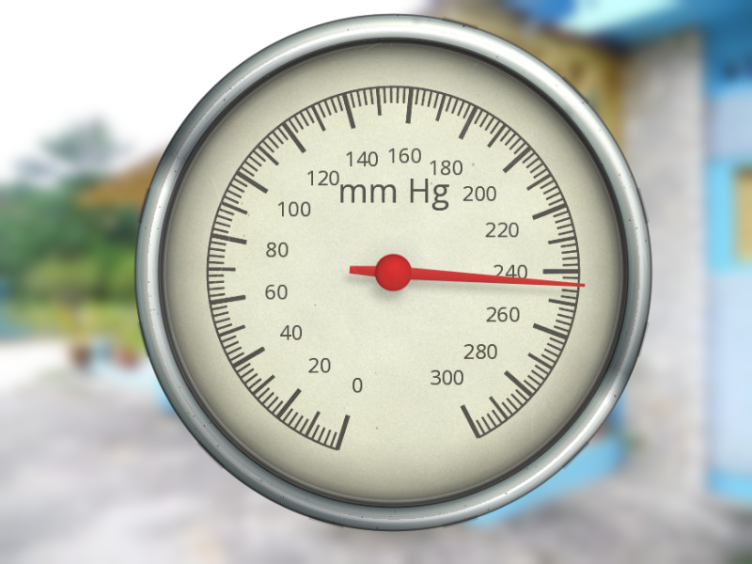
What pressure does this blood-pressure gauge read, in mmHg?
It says 244 mmHg
